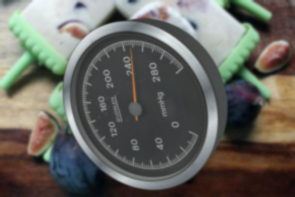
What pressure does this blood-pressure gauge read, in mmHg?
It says 250 mmHg
